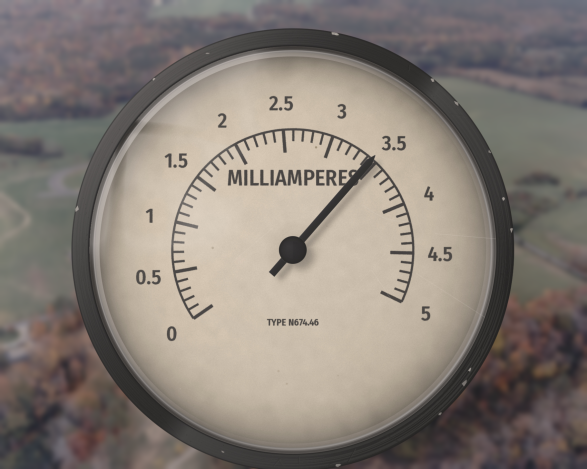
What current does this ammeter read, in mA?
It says 3.45 mA
